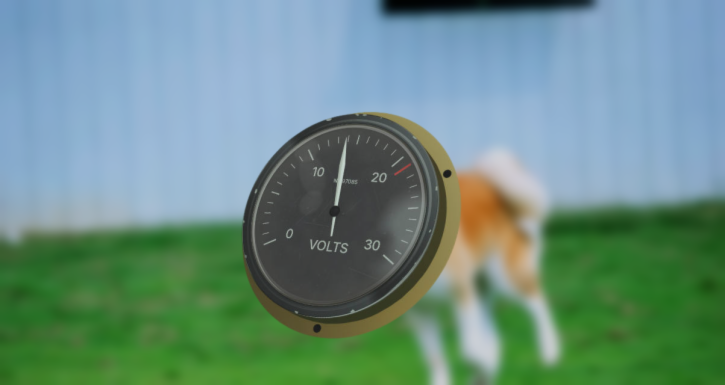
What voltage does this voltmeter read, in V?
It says 14 V
